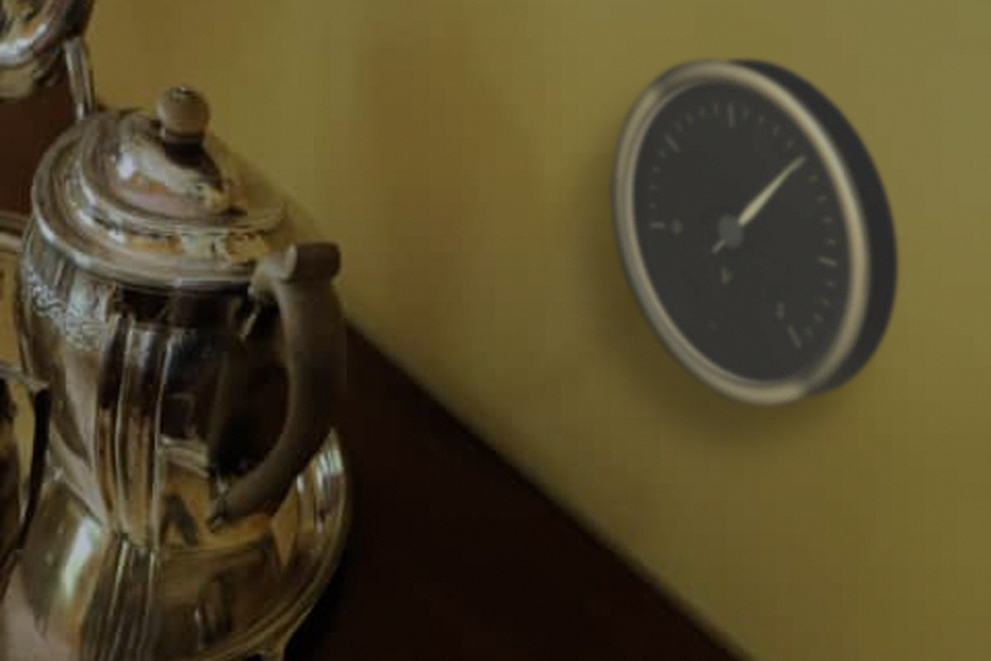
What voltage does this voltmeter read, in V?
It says 3 V
